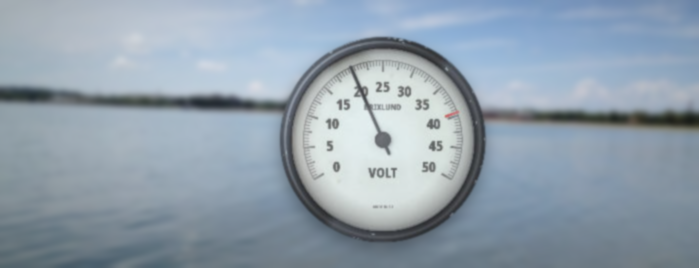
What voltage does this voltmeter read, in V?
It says 20 V
